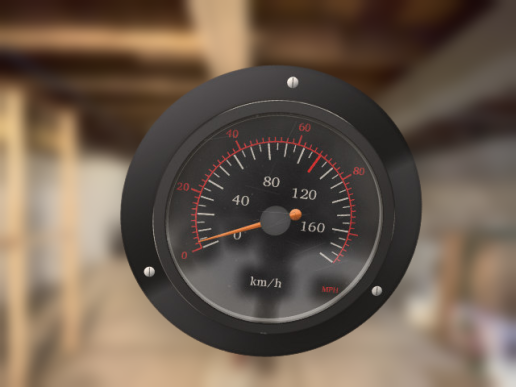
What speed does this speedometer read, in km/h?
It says 5 km/h
